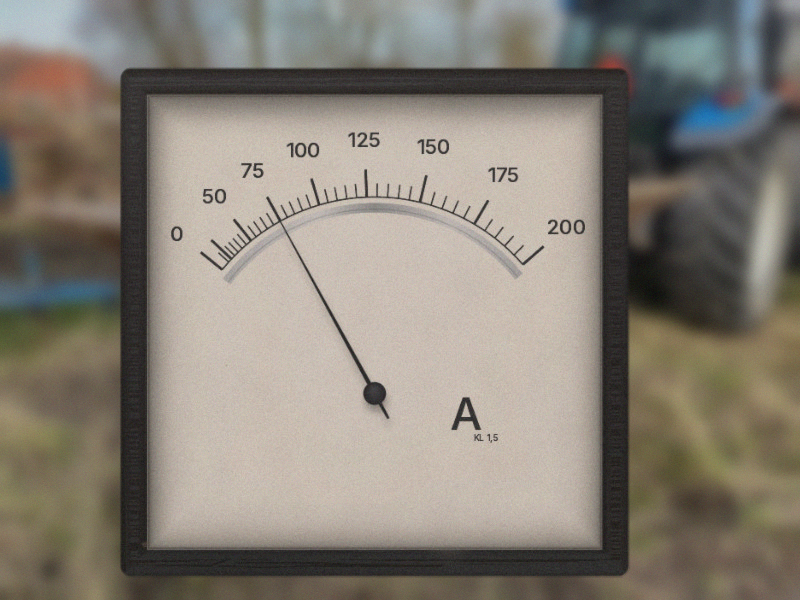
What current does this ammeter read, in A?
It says 75 A
